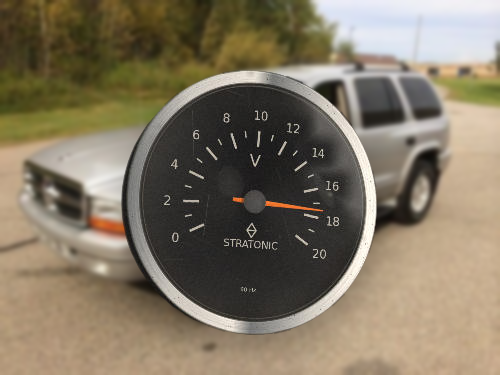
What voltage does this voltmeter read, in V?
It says 17.5 V
